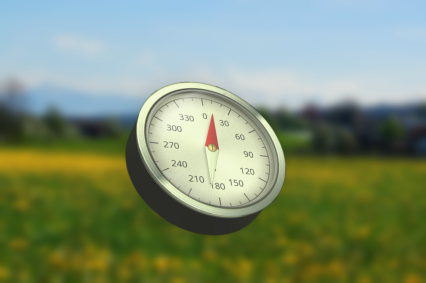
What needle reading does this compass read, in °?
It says 10 °
